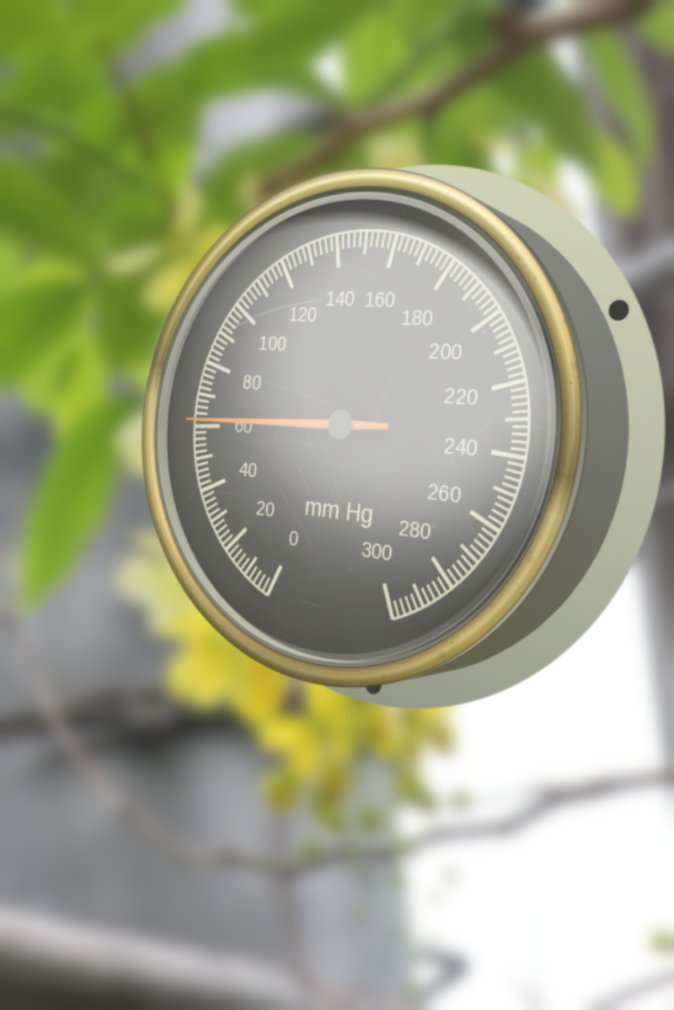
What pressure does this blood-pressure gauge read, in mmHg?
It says 62 mmHg
